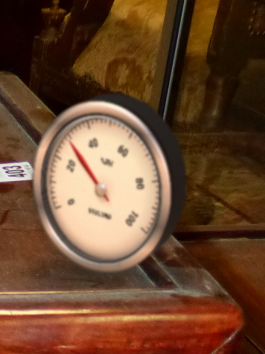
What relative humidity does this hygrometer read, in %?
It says 30 %
